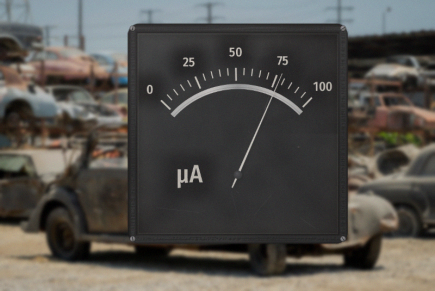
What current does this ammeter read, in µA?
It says 77.5 µA
